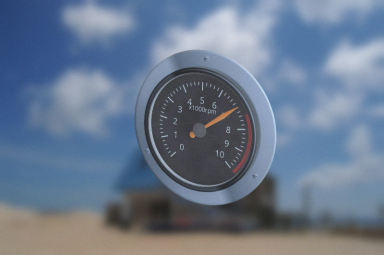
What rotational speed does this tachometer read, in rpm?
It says 7000 rpm
